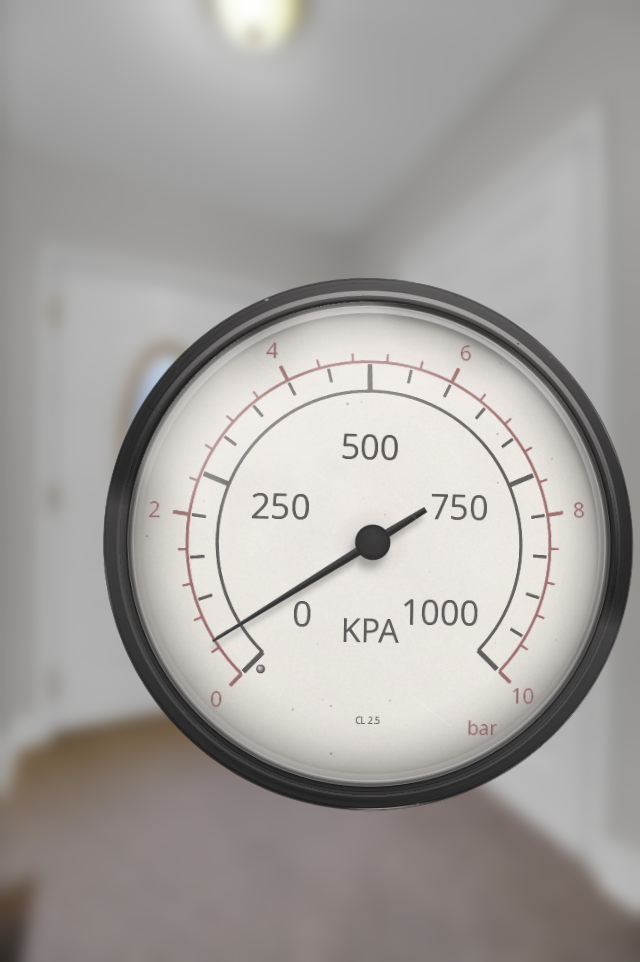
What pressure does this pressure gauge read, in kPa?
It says 50 kPa
